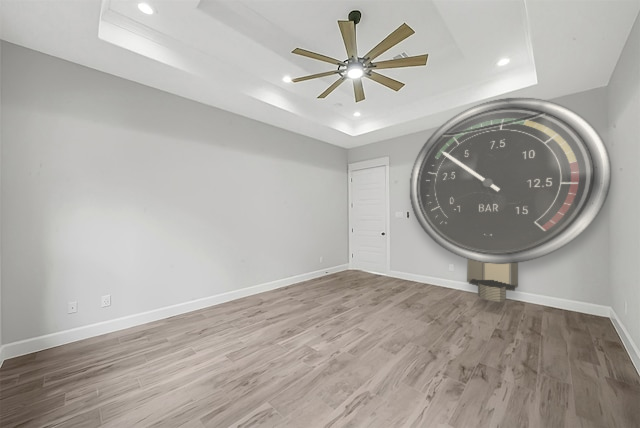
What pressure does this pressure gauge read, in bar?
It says 4 bar
